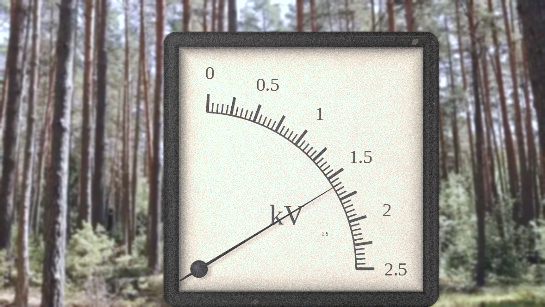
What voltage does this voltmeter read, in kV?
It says 1.6 kV
